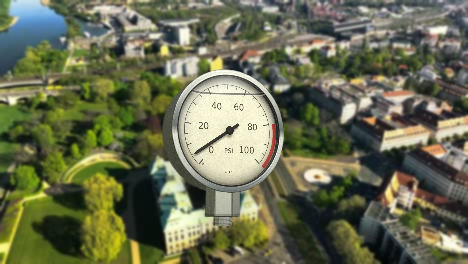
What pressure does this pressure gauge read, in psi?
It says 5 psi
